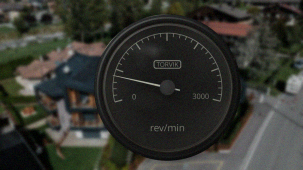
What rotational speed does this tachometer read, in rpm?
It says 400 rpm
